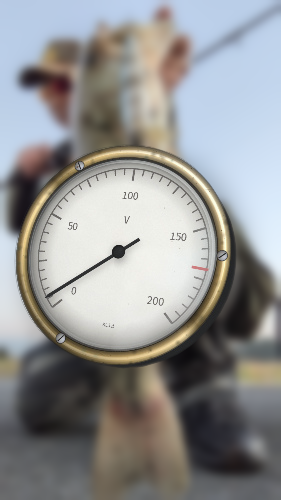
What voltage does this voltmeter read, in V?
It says 5 V
